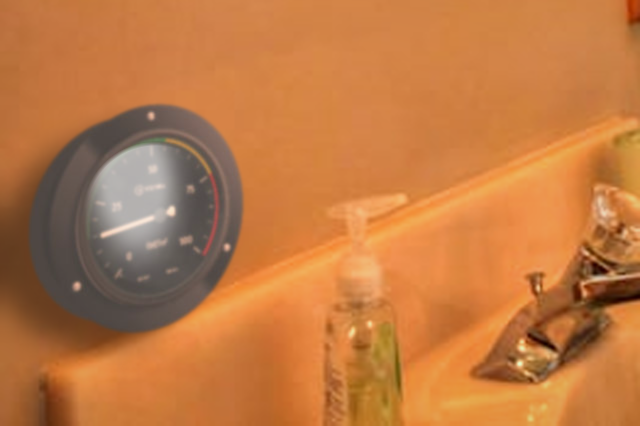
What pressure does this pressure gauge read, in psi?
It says 15 psi
